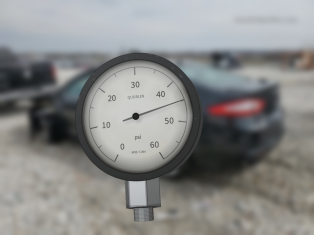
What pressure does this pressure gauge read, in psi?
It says 45 psi
